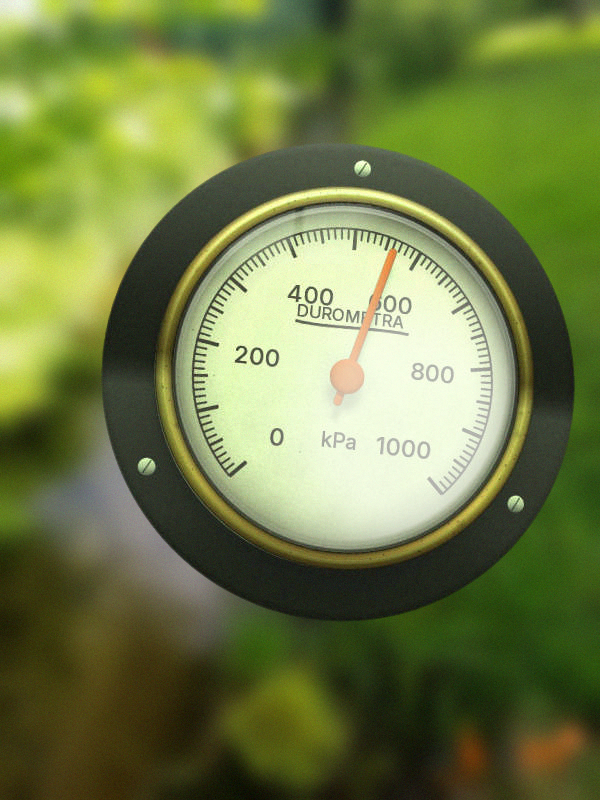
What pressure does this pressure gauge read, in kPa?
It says 560 kPa
